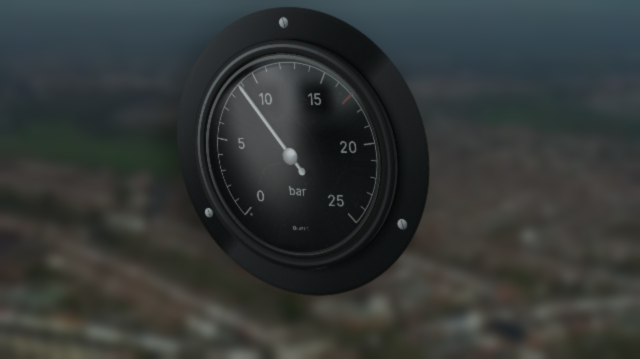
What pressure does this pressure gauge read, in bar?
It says 9 bar
